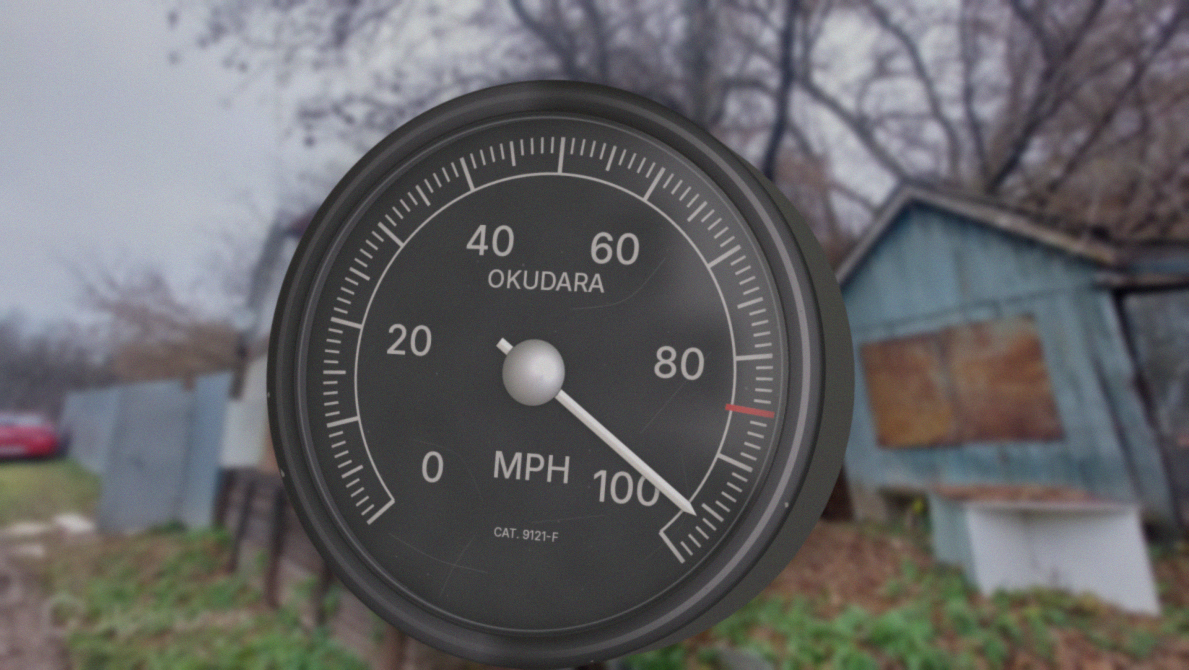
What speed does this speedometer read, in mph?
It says 96 mph
